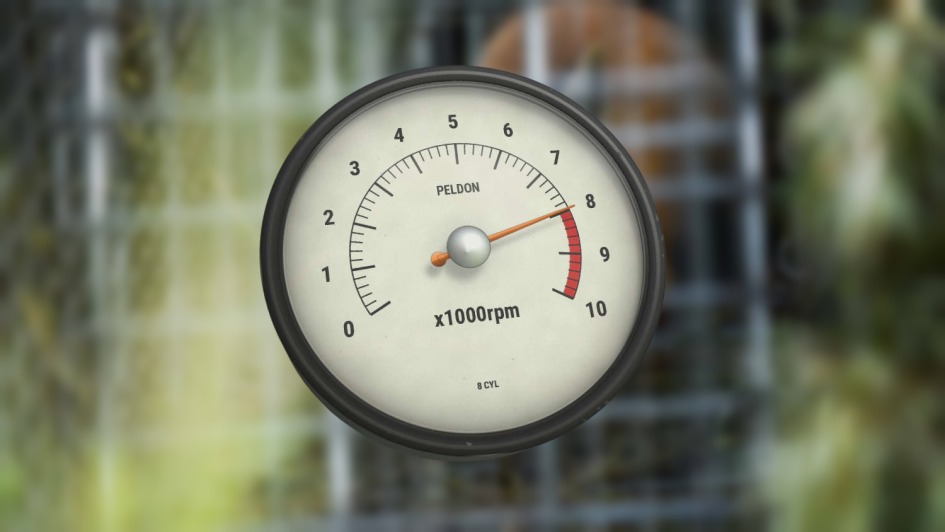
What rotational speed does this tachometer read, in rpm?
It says 8000 rpm
